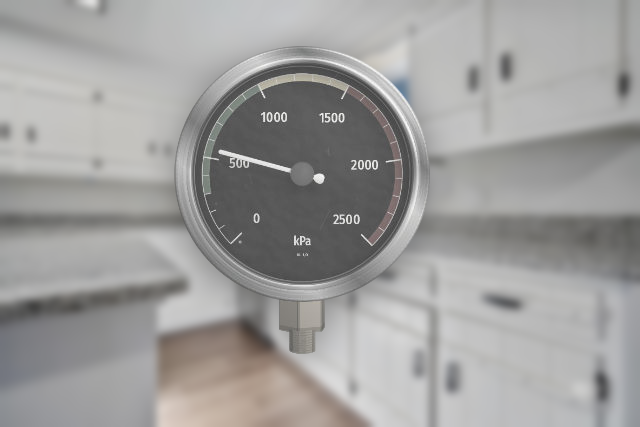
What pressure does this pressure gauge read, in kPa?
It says 550 kPa
